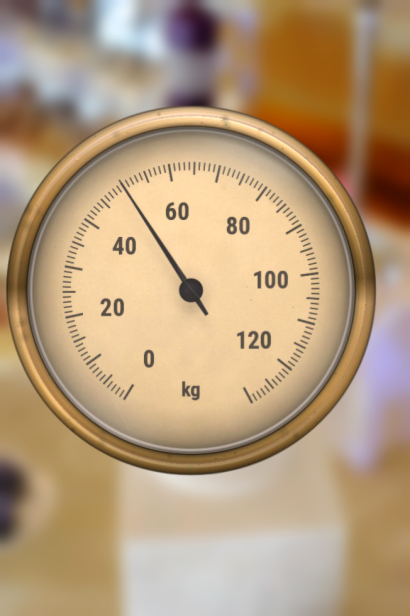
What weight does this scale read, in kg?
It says 50 kg
